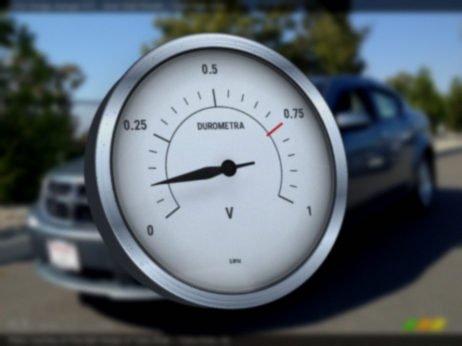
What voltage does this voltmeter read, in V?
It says 0.1 V
